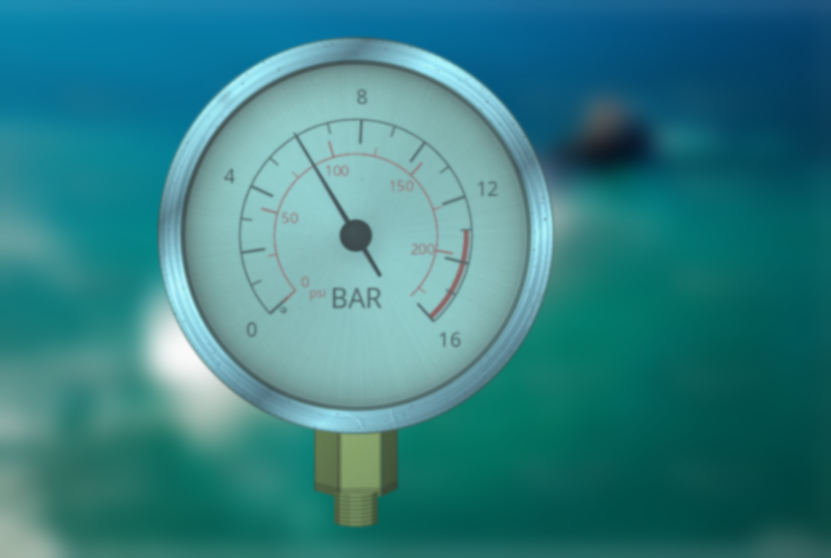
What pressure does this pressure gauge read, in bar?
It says 6 bar
